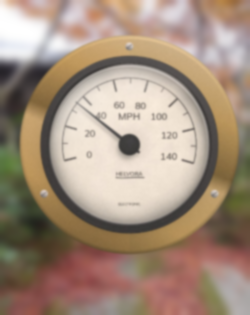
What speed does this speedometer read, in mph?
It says 35 mph
